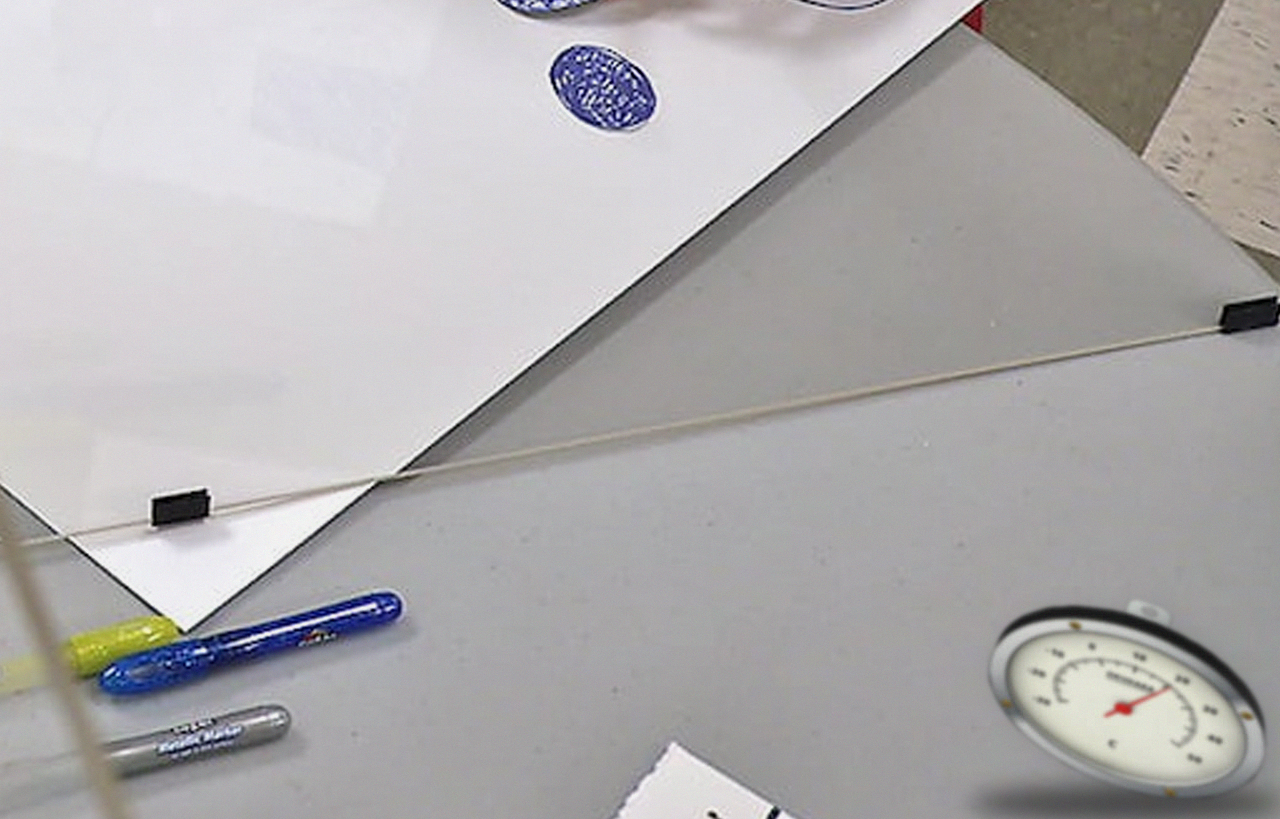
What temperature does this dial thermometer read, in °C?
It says 20 °C
